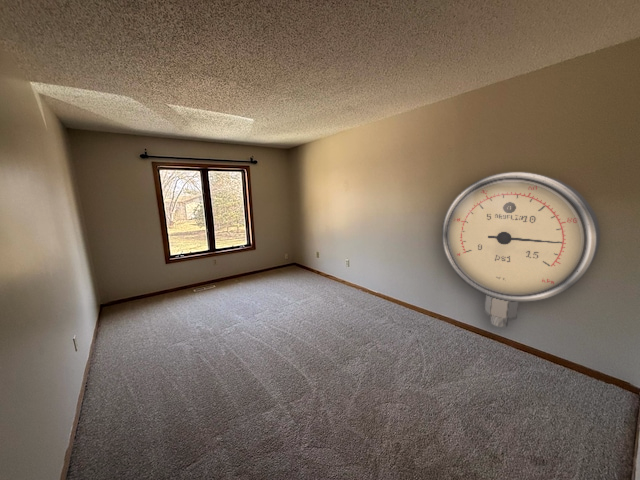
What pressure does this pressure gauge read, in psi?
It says 13 psi
